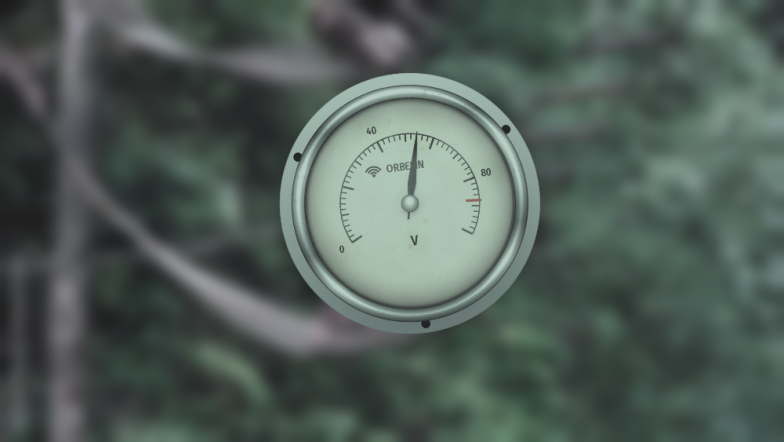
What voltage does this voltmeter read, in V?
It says 54 V
